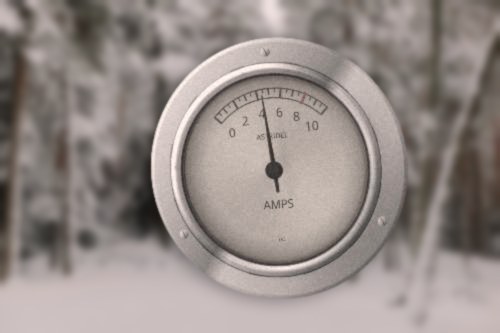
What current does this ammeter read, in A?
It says 4.5 A
